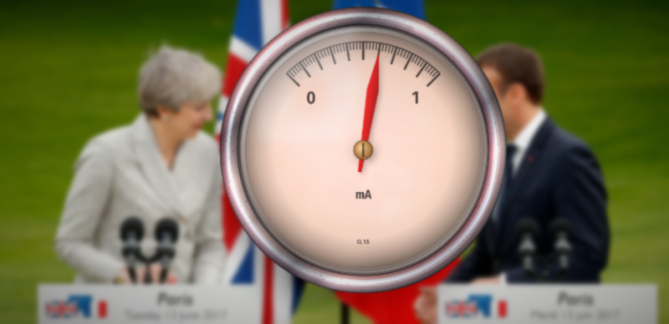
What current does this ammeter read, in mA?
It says 0.6 mA
